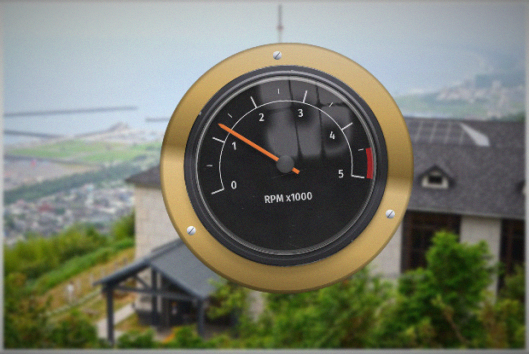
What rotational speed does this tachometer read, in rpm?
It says 1250 rpm
